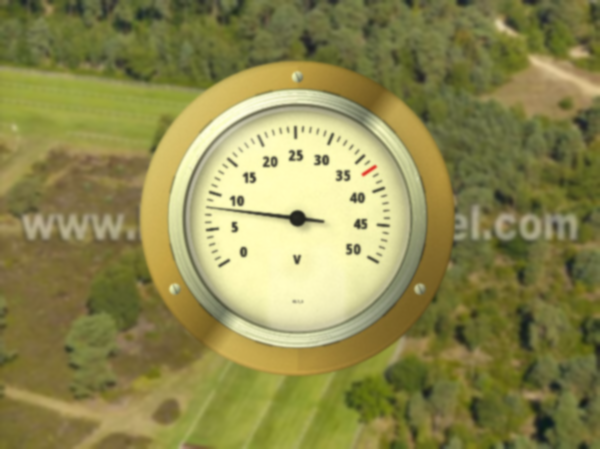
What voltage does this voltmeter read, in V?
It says 8 V
